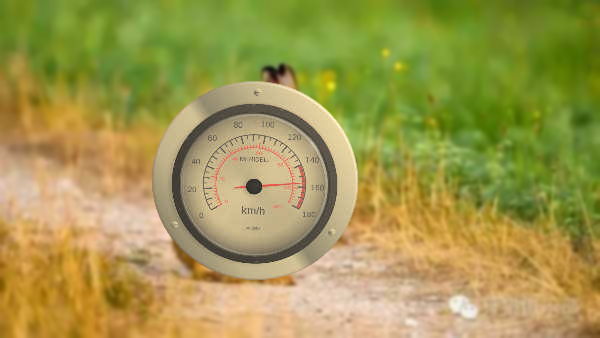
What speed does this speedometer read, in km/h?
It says 155 km/h
